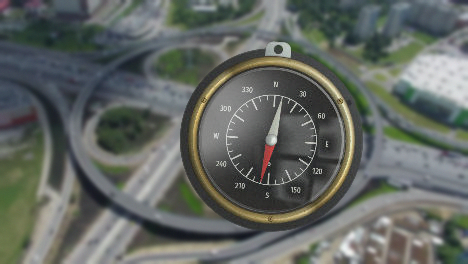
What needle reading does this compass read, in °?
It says 190 °
